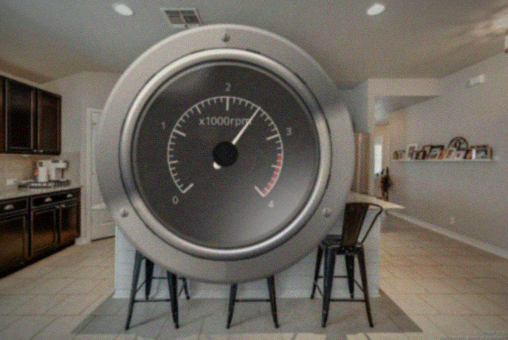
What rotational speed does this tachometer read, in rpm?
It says 2500 rpm
